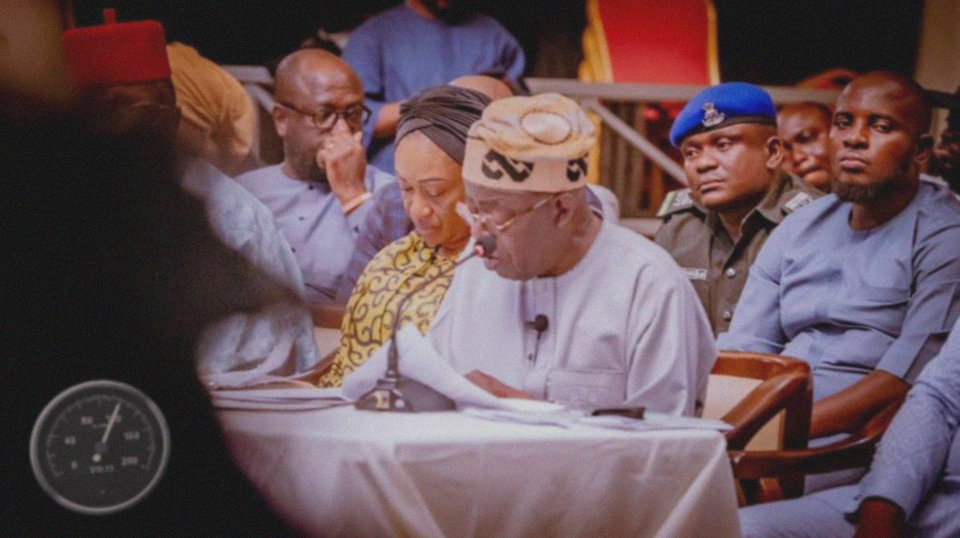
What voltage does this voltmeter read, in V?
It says 120 V
